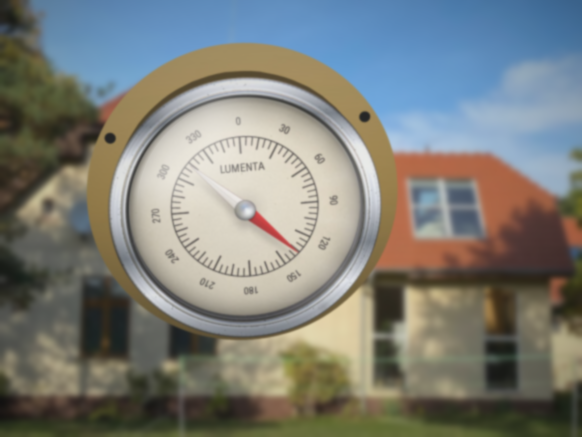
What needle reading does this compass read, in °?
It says 135 °
